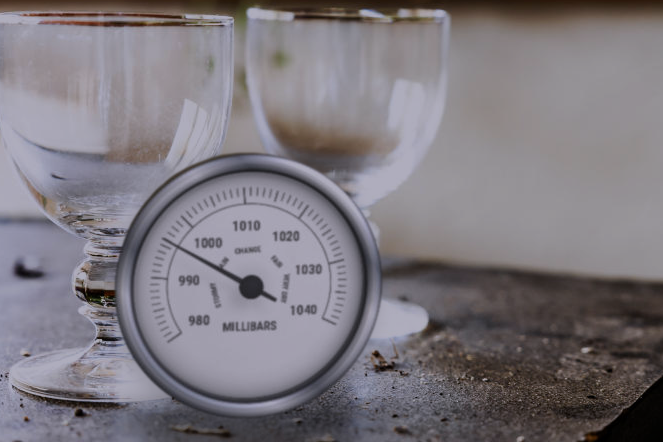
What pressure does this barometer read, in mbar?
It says 996 mbar
